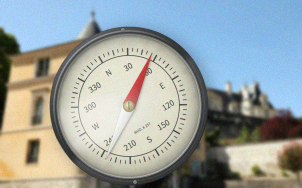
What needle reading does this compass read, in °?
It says 55 °
